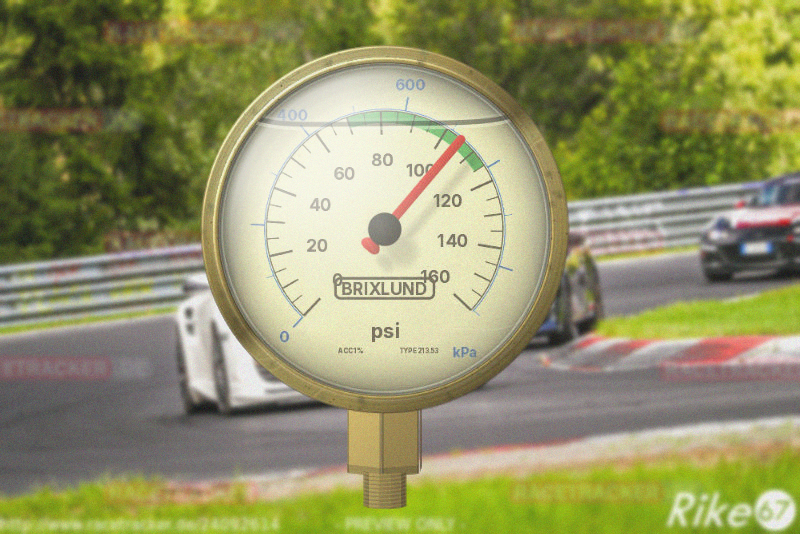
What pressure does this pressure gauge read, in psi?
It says 105 psi
